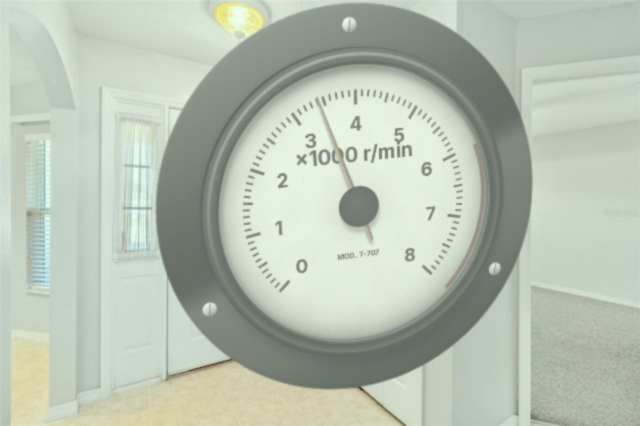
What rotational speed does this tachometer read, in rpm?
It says 3400 rpm
